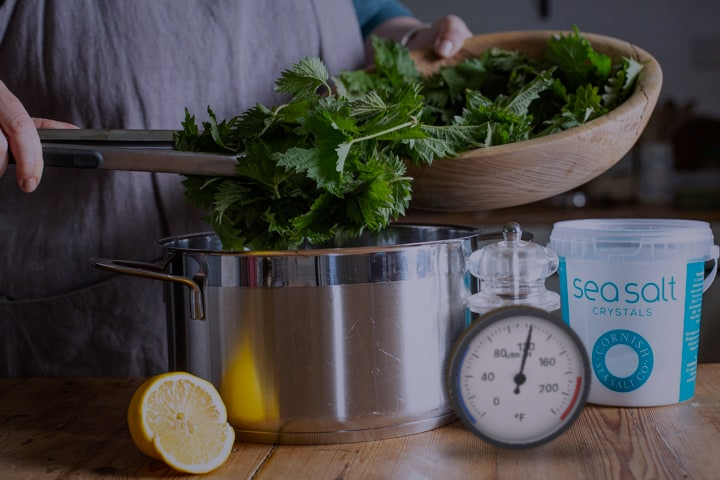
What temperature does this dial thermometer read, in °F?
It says 120 °F
